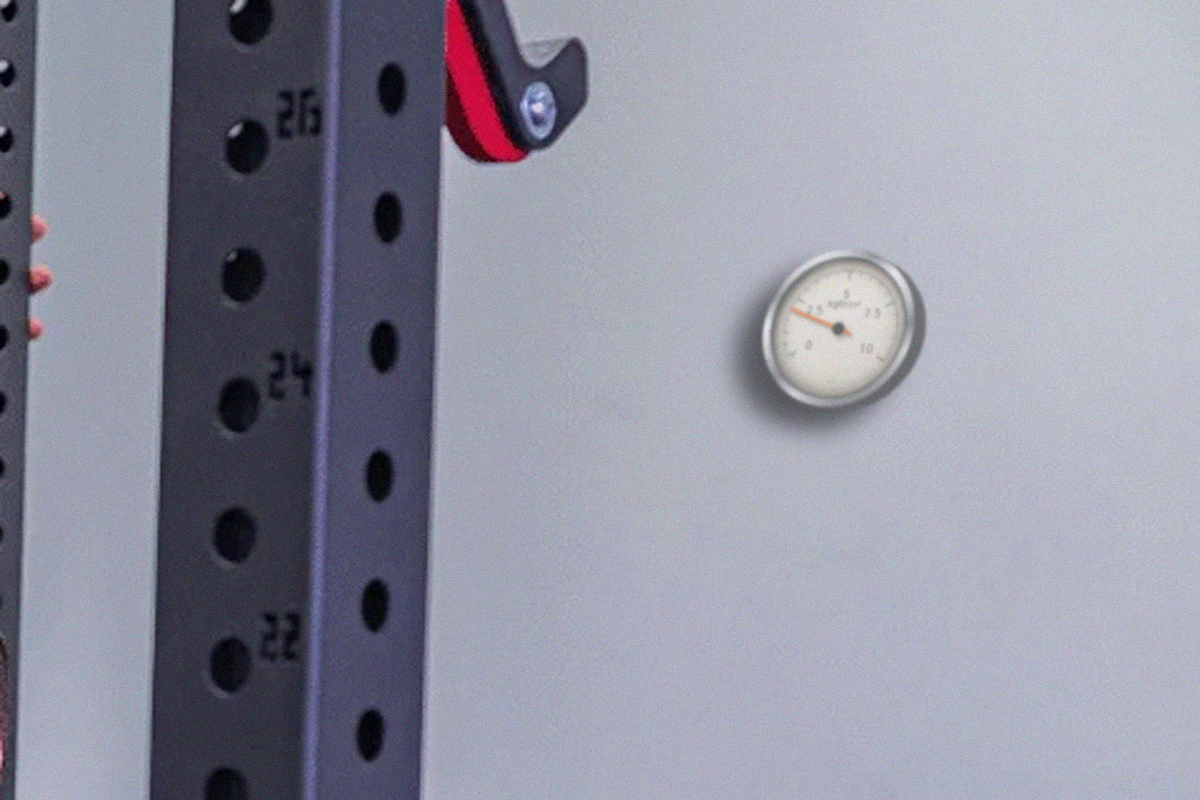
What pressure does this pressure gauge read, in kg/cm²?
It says 2 kg/cm²
